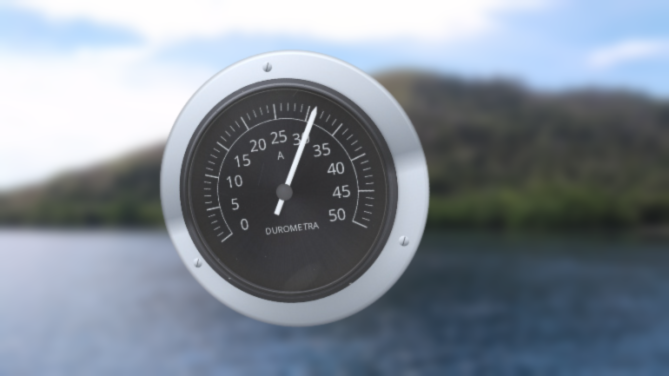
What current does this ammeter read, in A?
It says 31 A
